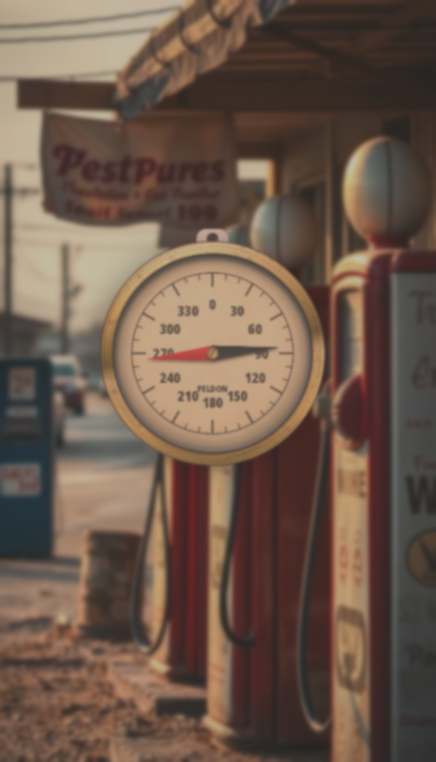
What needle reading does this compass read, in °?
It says 265 °
